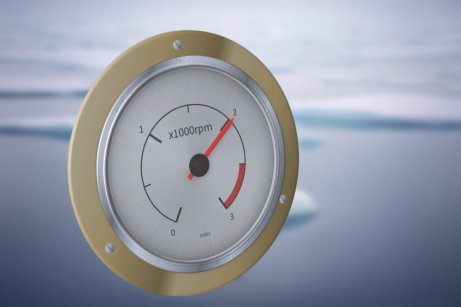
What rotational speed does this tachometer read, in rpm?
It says 2000 rpm
